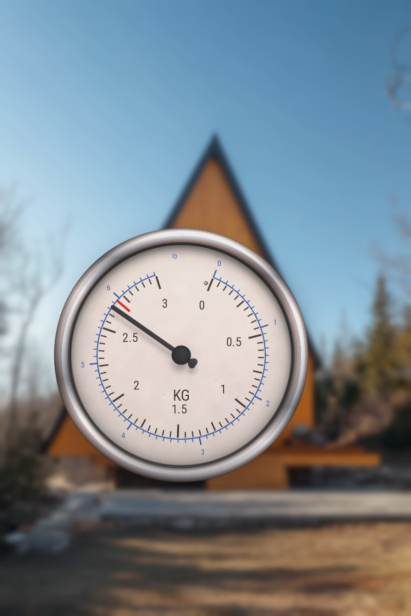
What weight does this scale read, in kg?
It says 2.65 kg
